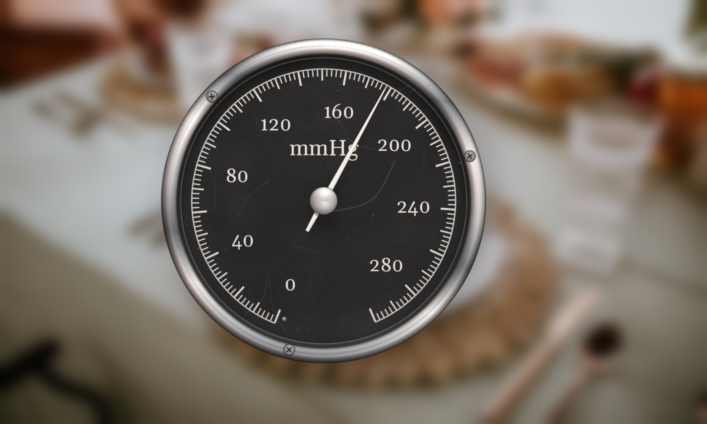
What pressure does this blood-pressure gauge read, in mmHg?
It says 178 mmHg
